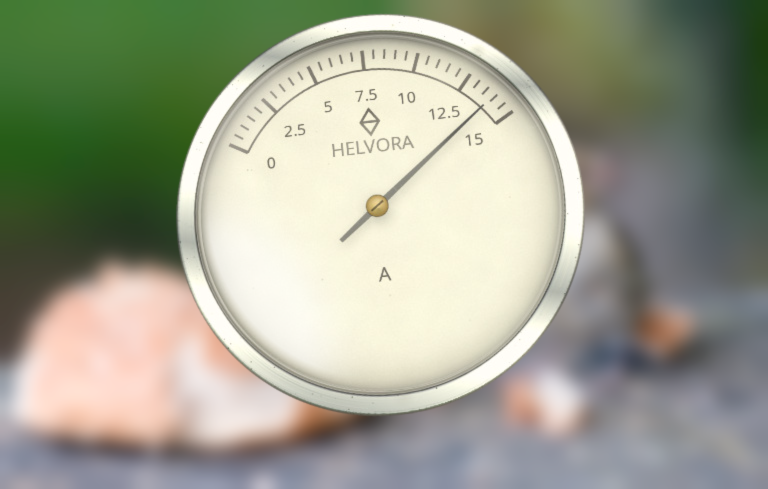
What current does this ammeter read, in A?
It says 14 A
